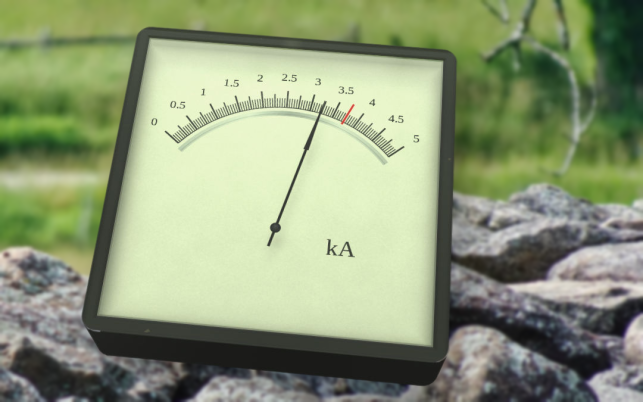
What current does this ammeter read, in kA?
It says 3.25 kA
